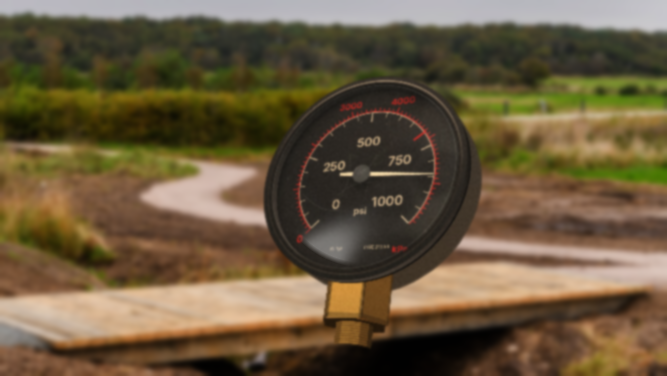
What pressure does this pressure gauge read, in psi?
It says 850 psi
